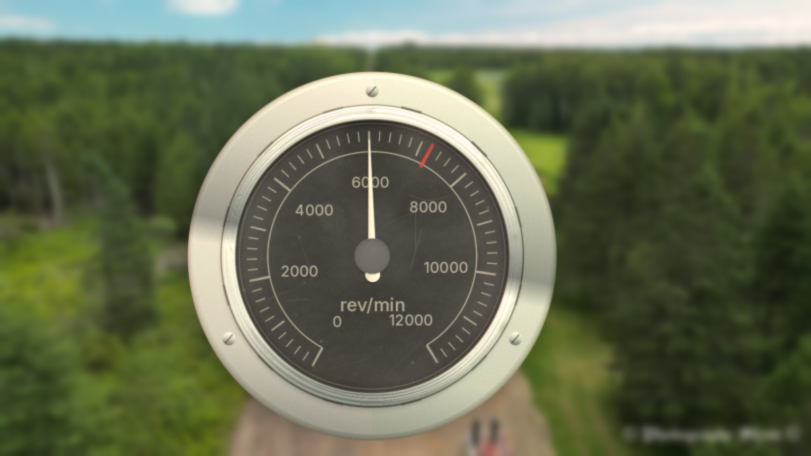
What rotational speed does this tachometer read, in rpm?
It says 6000 rpm
